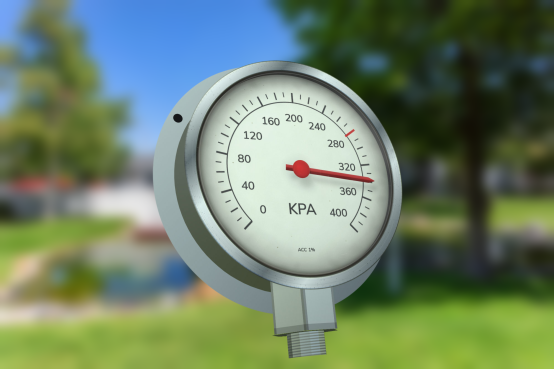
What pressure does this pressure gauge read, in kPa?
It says 340 kPa
